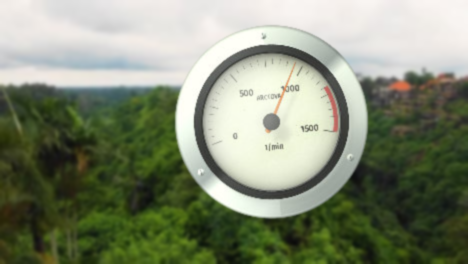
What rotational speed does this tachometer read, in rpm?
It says 950 rpm
